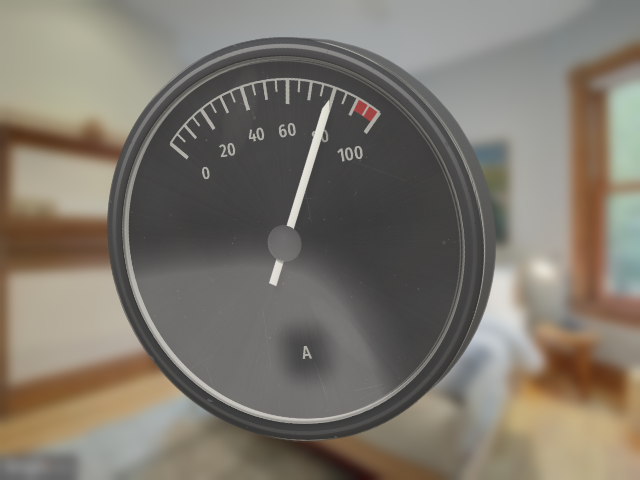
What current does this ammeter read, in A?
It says 80 A
